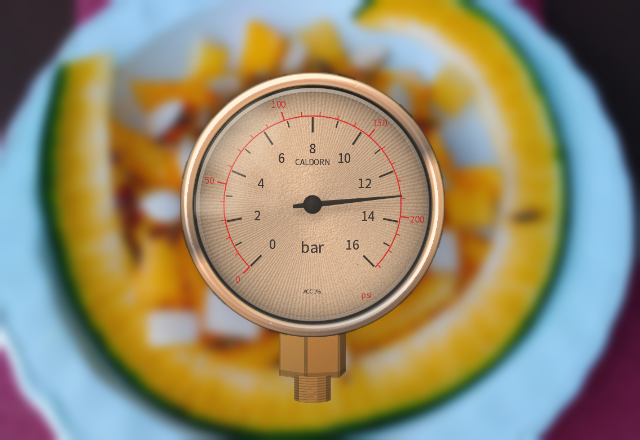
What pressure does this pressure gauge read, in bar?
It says 13 bar
